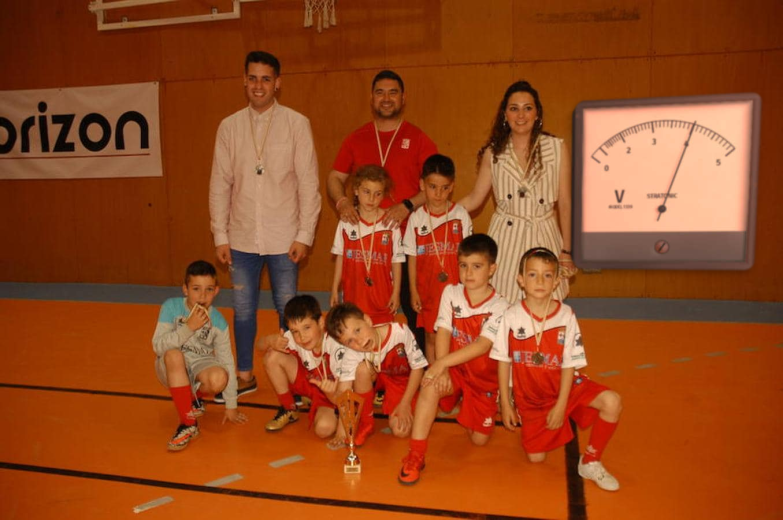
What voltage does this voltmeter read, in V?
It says 4 V
